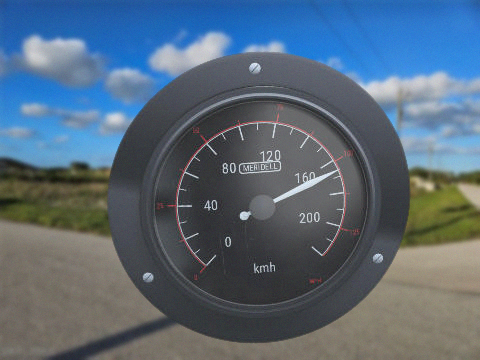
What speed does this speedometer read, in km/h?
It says 165 km/h
